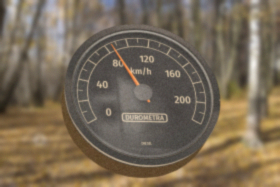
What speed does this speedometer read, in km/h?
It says 85 km/h
